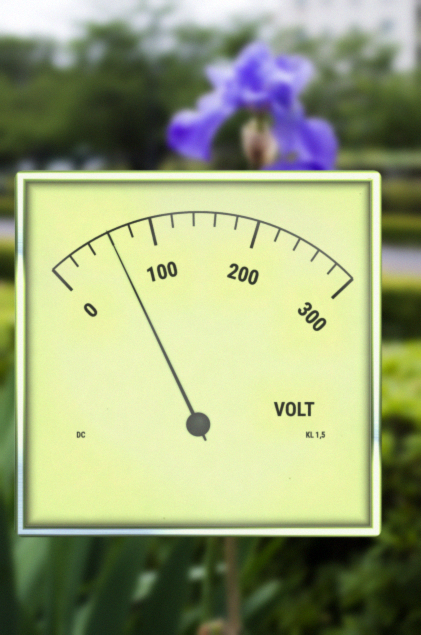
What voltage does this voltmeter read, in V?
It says 60 V
